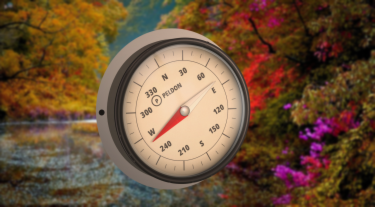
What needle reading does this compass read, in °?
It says 260 °
